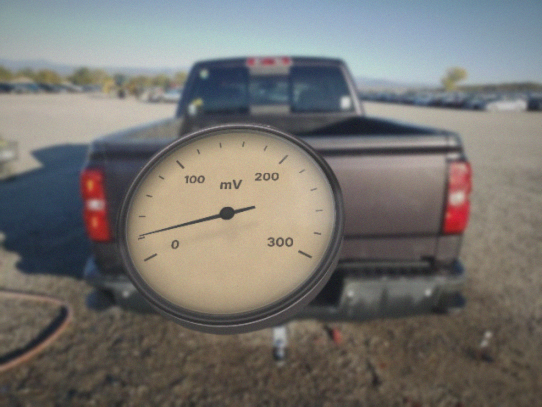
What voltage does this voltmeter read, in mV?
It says 20 mV
